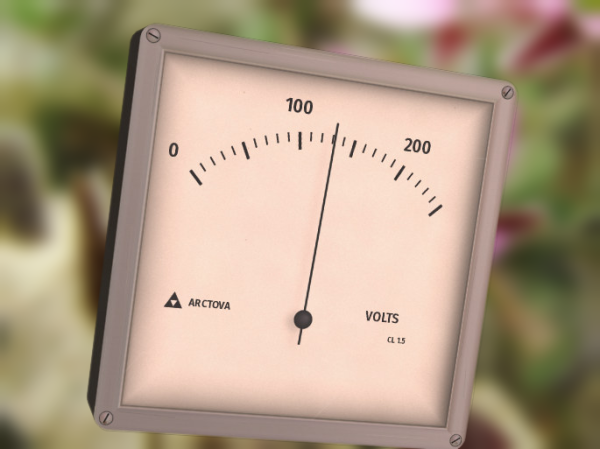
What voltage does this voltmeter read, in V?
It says 130 V
